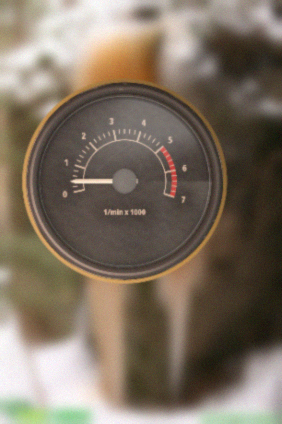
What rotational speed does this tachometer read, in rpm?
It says 400 rpm
